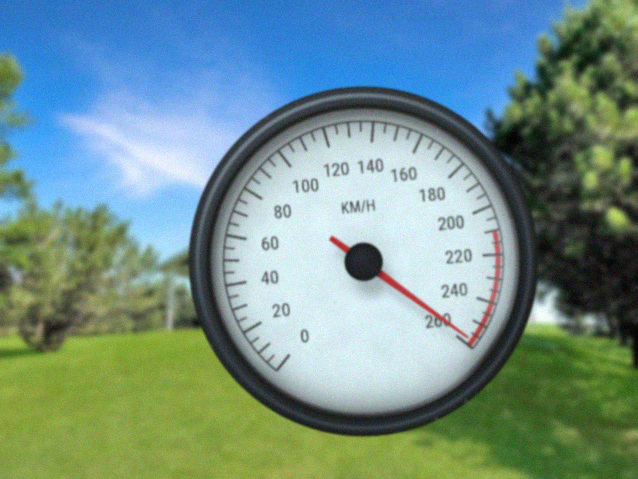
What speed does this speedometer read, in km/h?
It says 257.5 km/h
